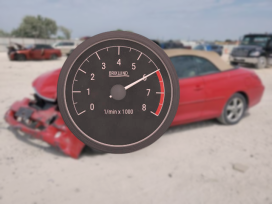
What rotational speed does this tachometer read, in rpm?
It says 6000 rpm
